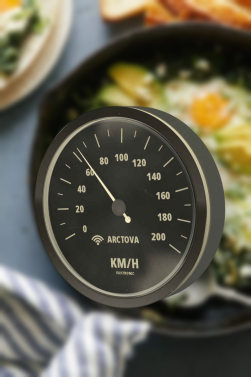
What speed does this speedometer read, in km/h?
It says 65 km/h
